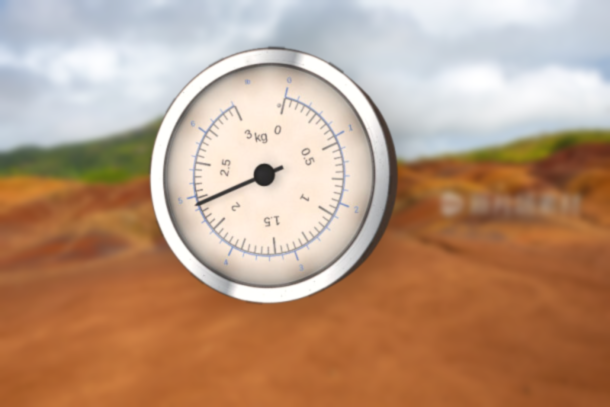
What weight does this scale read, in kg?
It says 2.2 kg
